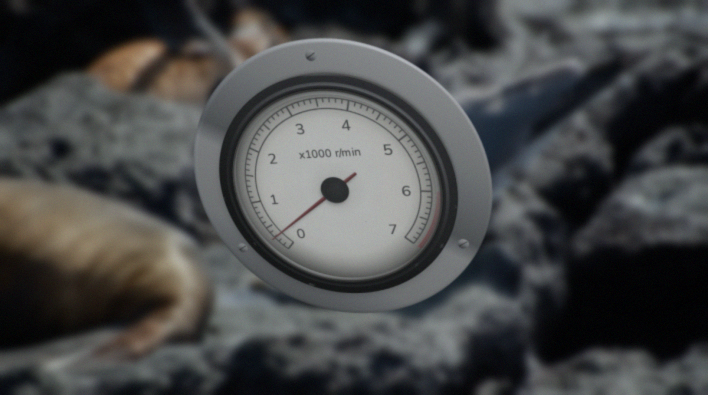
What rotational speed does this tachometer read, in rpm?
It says 300 rpm
